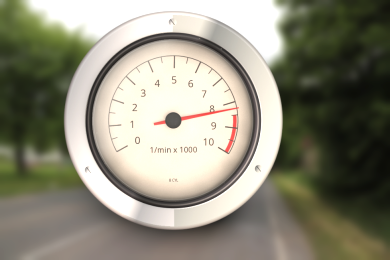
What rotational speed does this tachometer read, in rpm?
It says 8250 rpm
